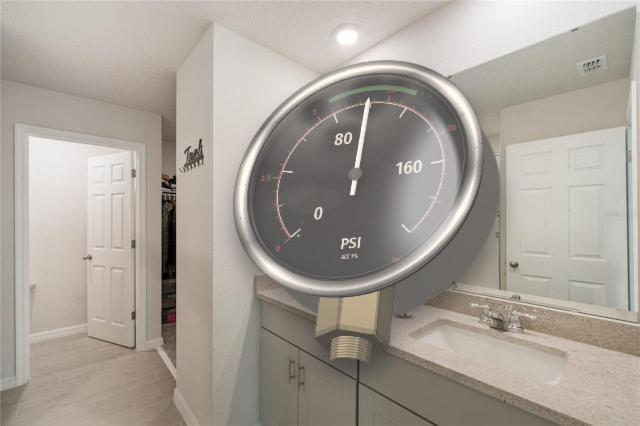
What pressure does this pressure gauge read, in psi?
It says 100 psi
